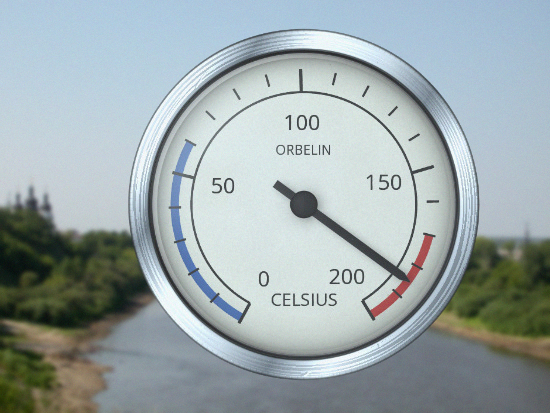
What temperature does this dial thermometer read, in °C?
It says 185 °C
